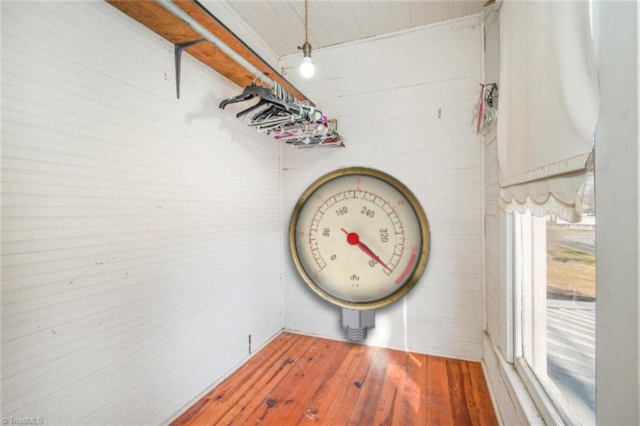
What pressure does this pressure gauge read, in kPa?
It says 390 kPa
